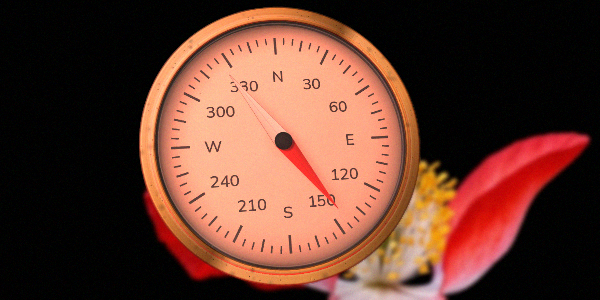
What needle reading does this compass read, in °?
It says 145 °
